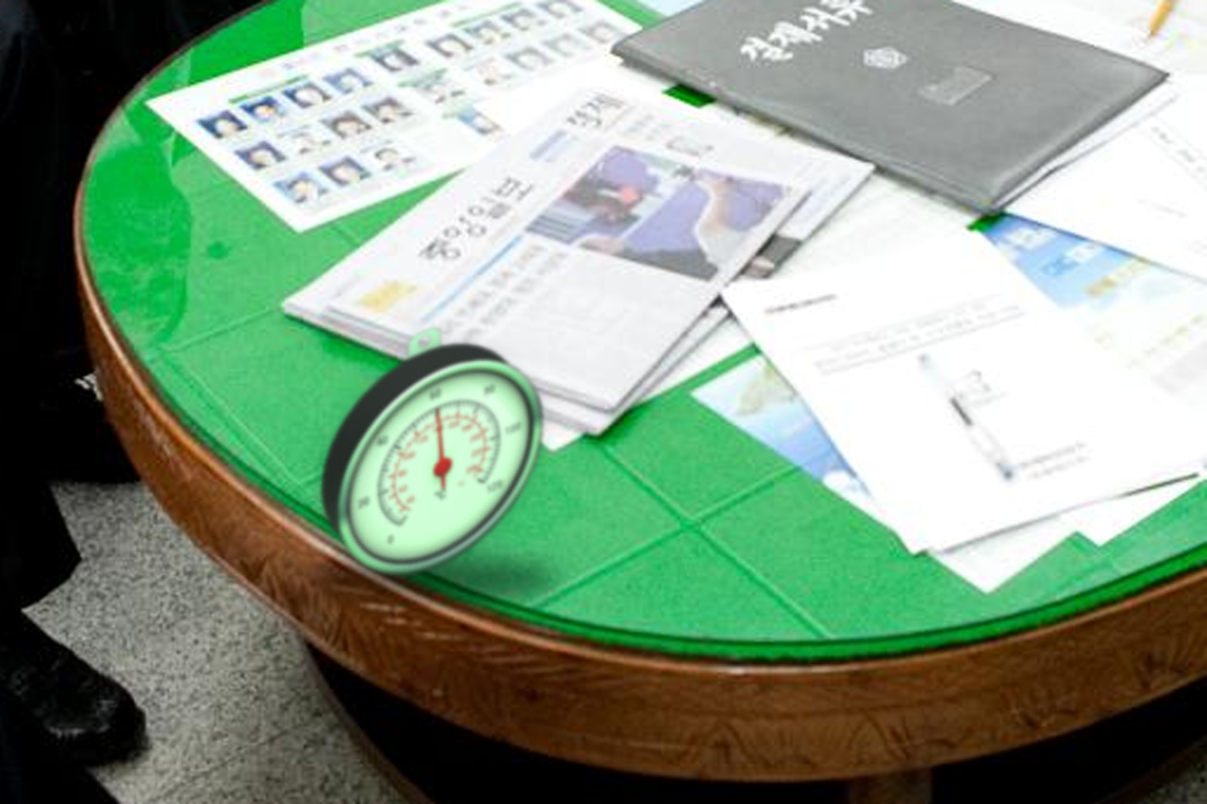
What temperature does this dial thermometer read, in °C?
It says 60 °C
